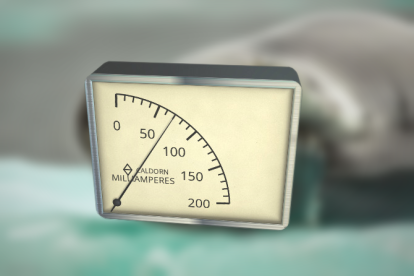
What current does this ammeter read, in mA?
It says 70 mA
